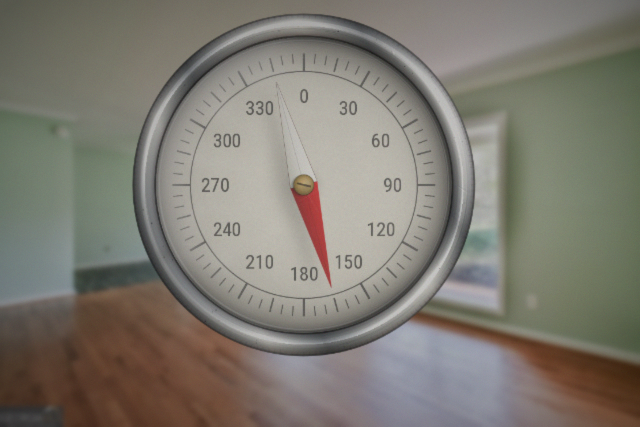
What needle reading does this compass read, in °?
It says 165 °
